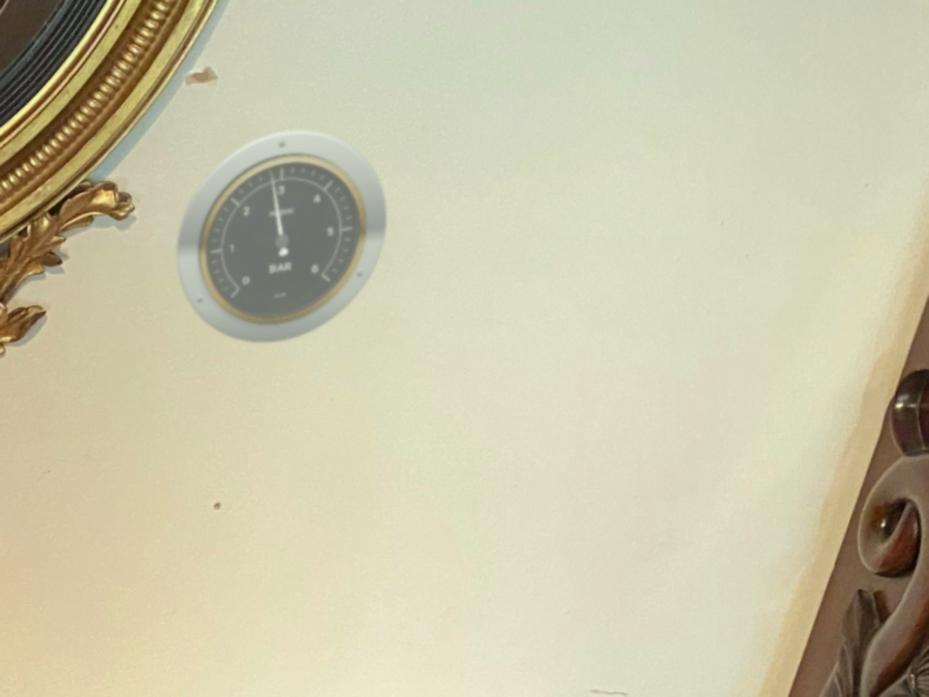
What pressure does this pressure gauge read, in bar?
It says 2.8 bar
